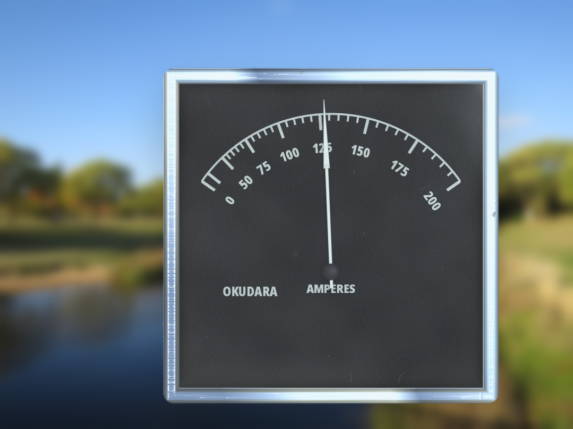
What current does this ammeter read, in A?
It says 127.5 A
